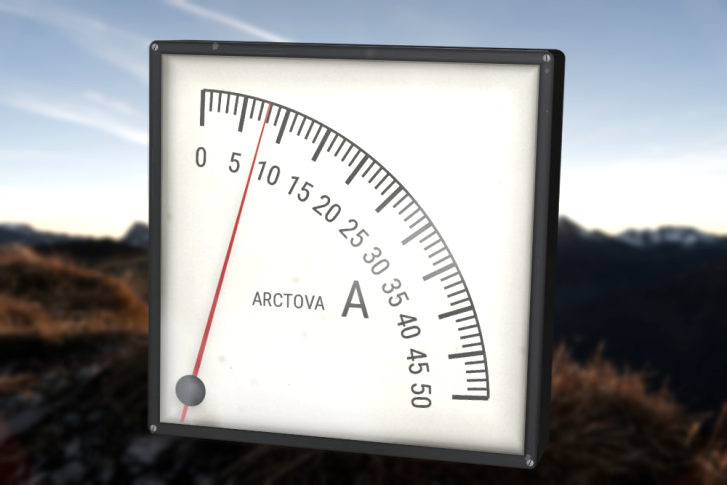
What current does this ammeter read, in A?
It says 8 A
